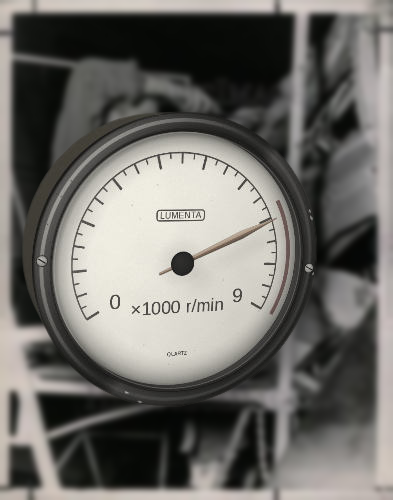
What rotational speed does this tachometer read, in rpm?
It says 7000 rpm
